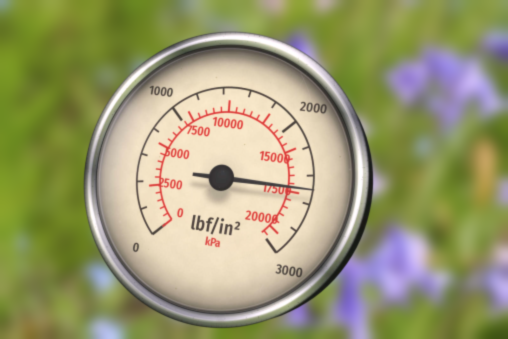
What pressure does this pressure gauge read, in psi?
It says 2500 psi
